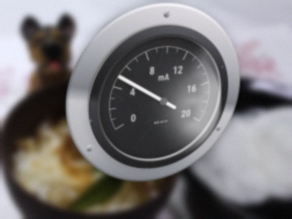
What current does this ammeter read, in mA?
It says 5 mA
